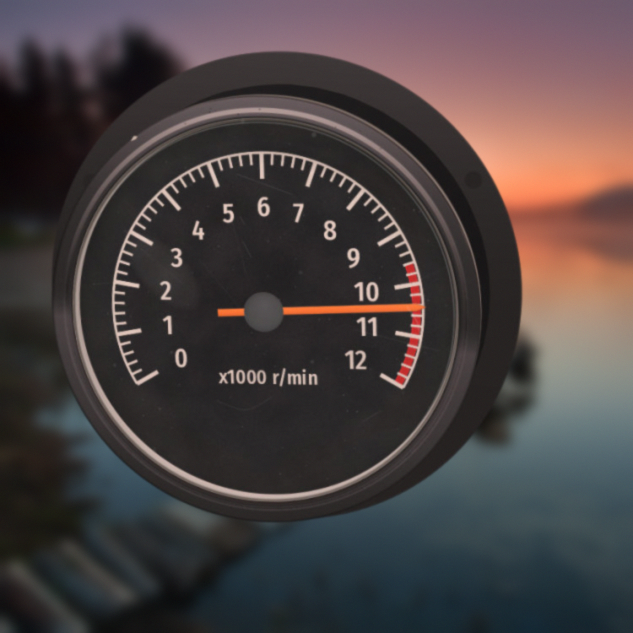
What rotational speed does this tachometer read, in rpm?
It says 10400 rpm
